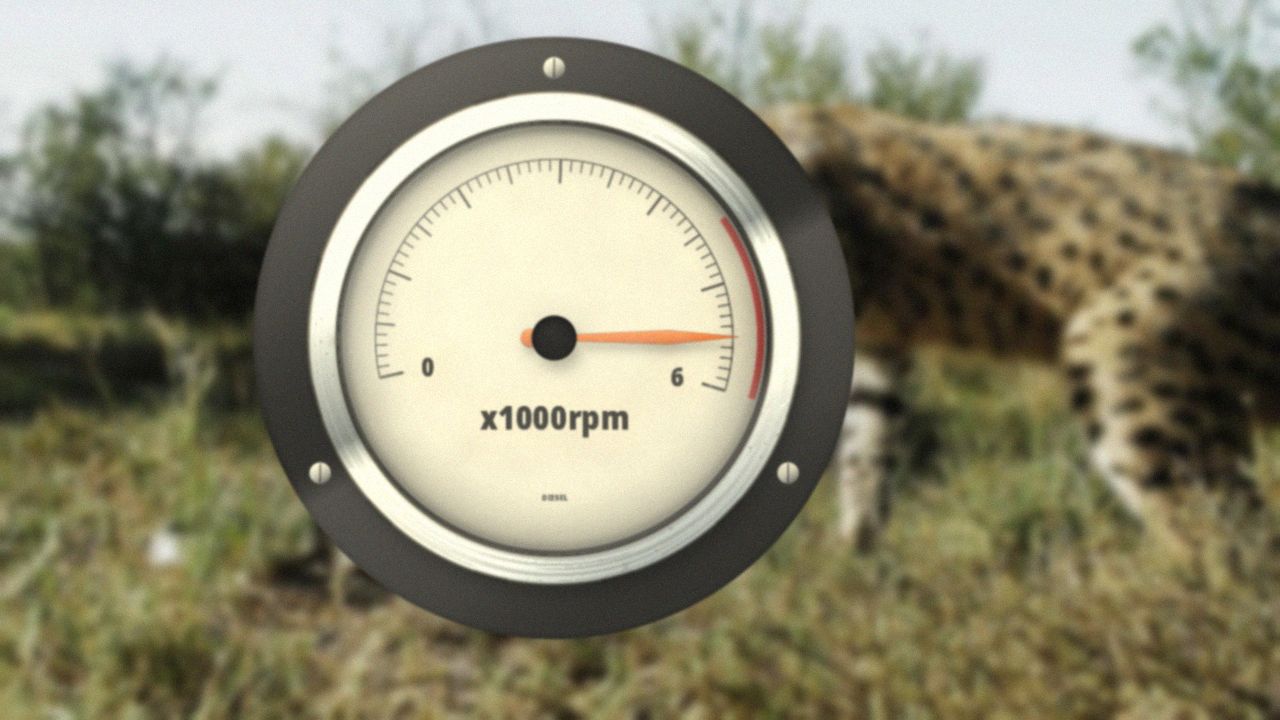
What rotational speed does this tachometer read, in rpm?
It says 5500 rpm
